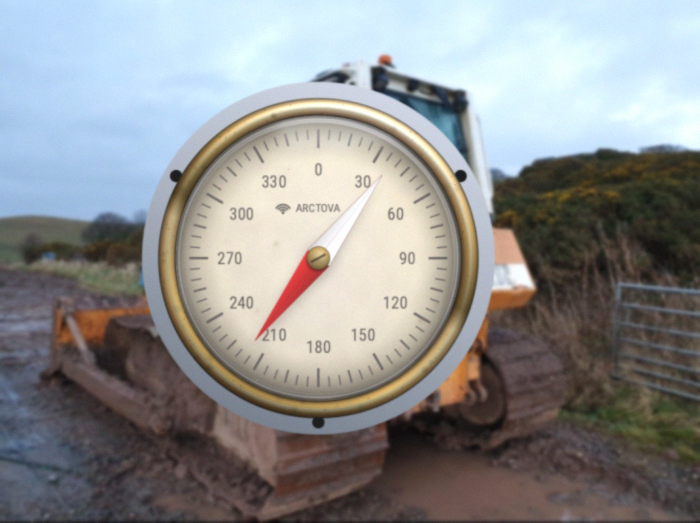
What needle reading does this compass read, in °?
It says 217.5 °
